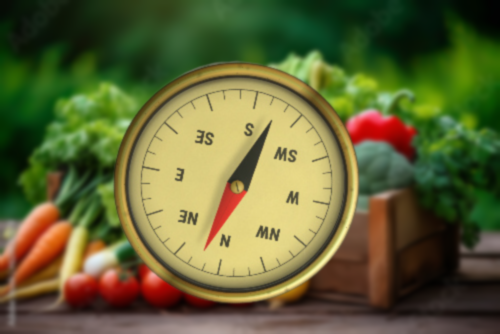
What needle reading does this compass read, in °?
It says 15 °
